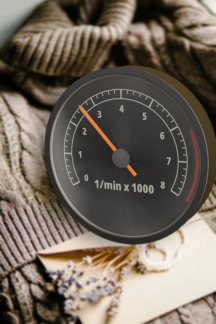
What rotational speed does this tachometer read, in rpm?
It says 2600 rpm
